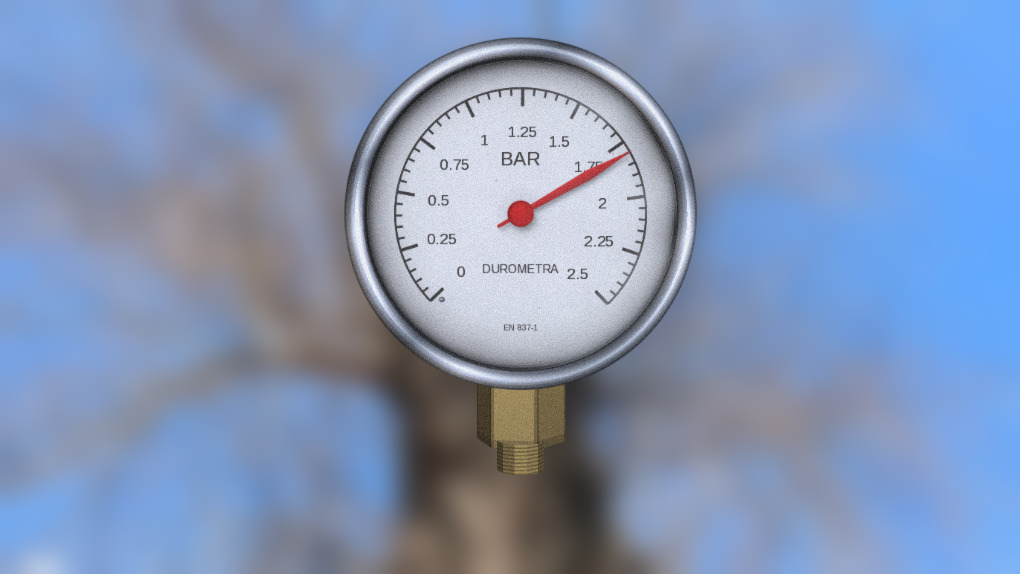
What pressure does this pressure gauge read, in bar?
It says 1.8 bar
